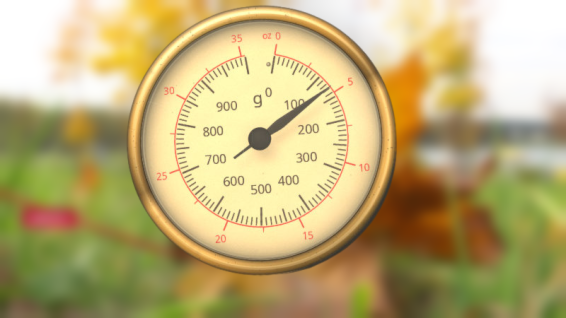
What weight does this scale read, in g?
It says 130 g
